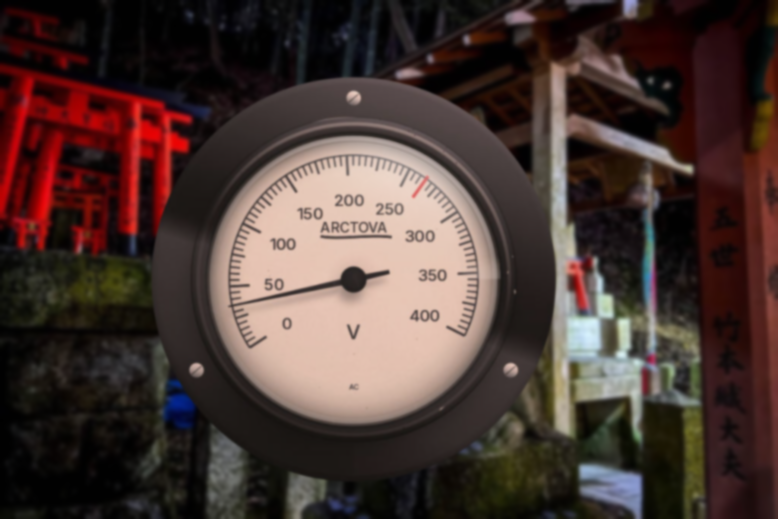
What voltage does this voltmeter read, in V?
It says 35 V
